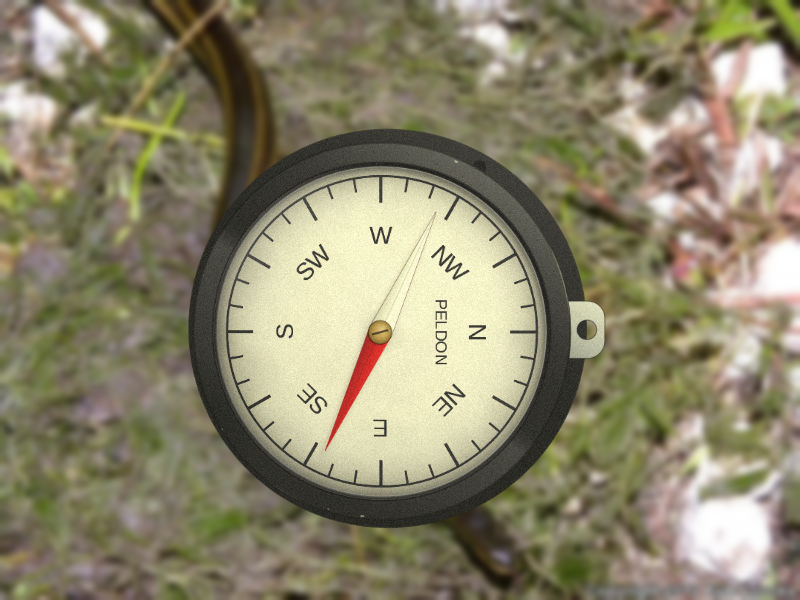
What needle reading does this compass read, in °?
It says 115 °
